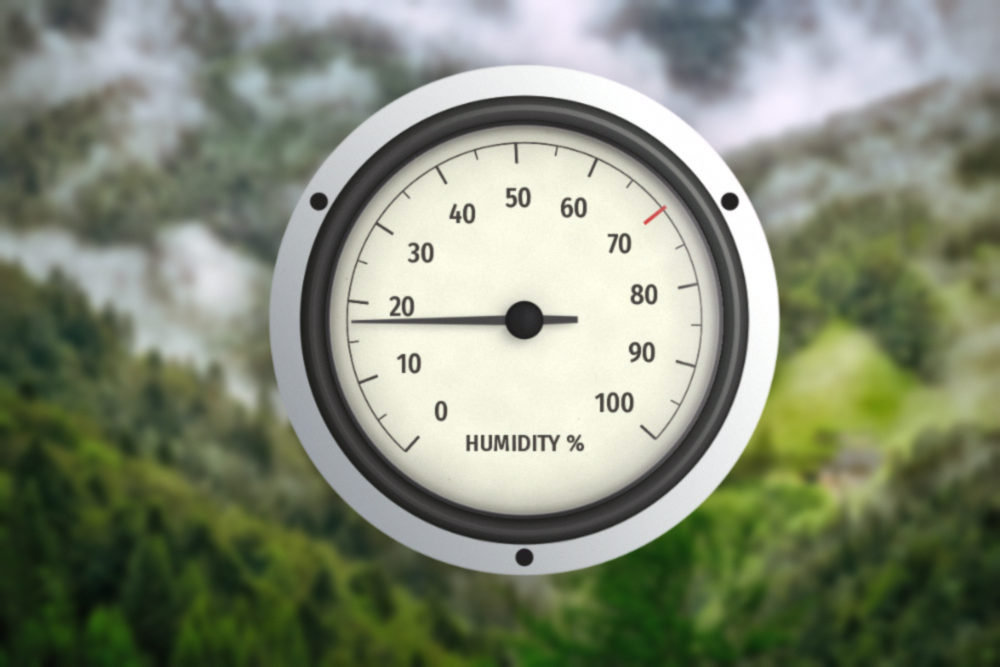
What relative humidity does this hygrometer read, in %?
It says 17.5 %
